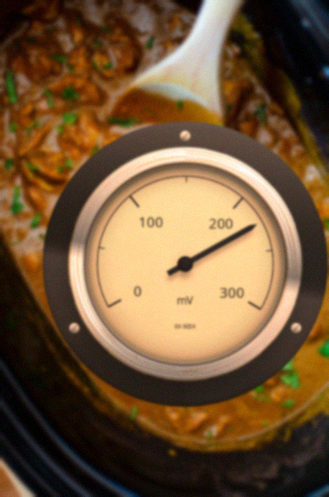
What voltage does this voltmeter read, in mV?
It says 225 mV
